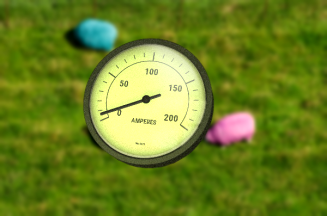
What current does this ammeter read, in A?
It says 5 A
